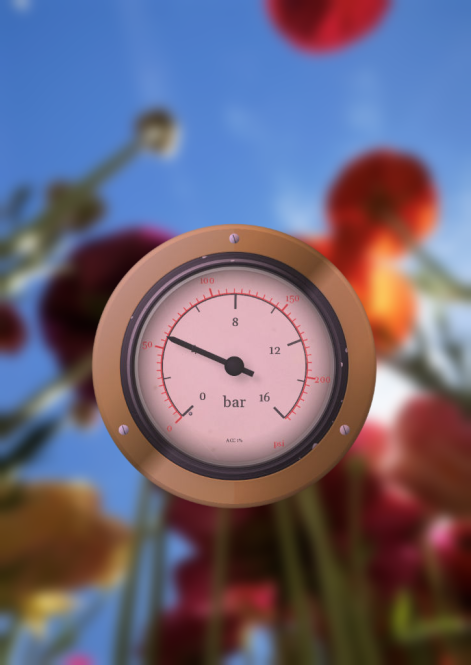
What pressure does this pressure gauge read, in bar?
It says 4 bar
